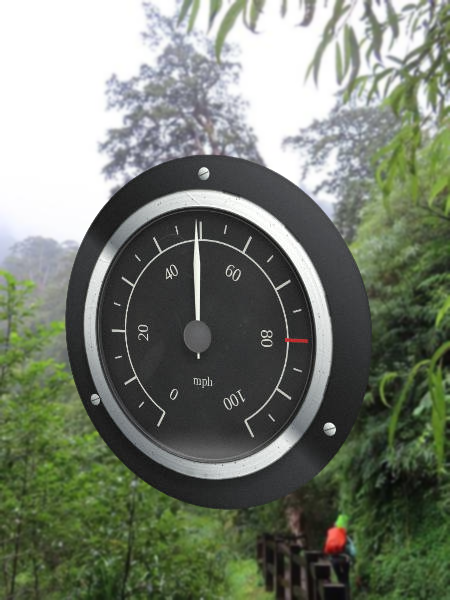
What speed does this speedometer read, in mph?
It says 50 mph
